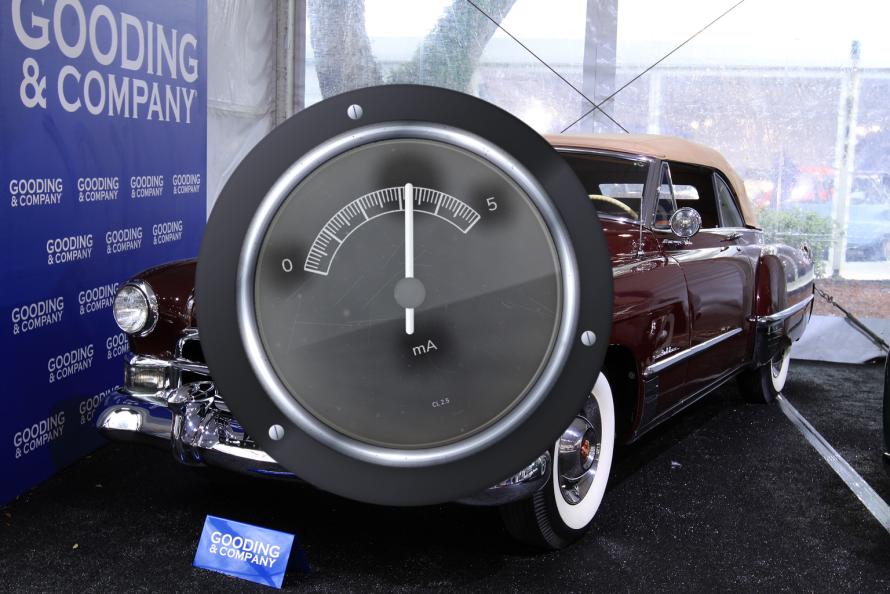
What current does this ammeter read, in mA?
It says 3.2 mA
